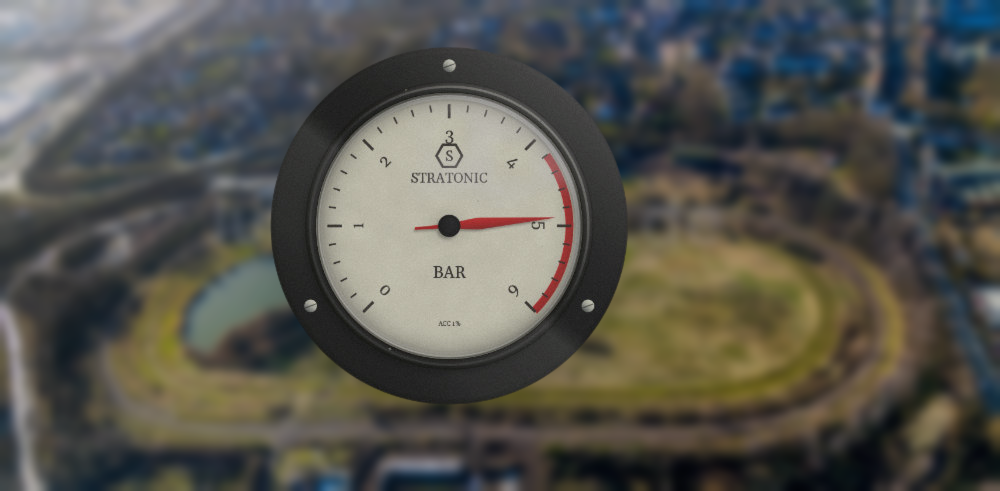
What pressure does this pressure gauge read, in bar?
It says 4.9 bar
